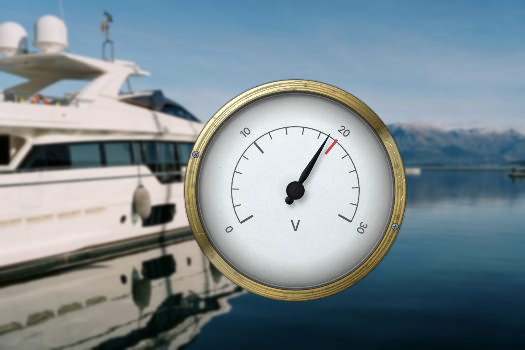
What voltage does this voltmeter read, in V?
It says 19 V
